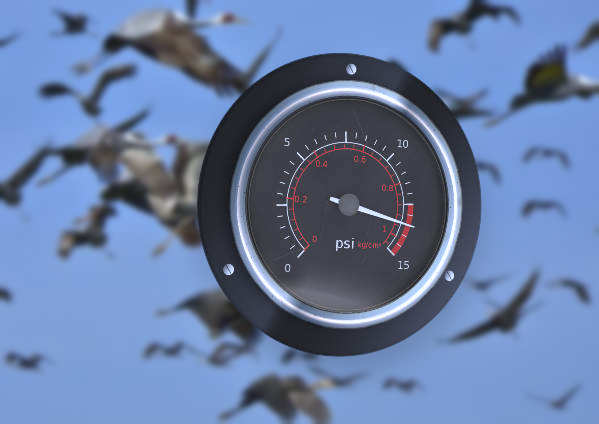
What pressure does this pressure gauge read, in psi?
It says 13.5 psi
